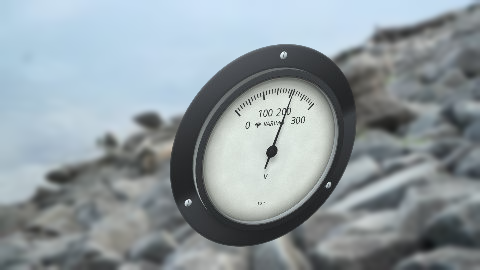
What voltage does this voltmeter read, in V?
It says 200 V
